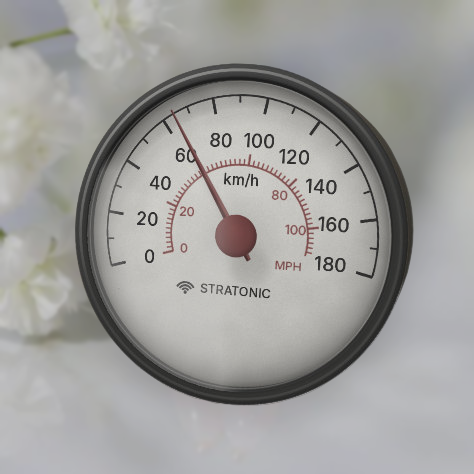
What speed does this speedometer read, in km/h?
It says 65 km/h
